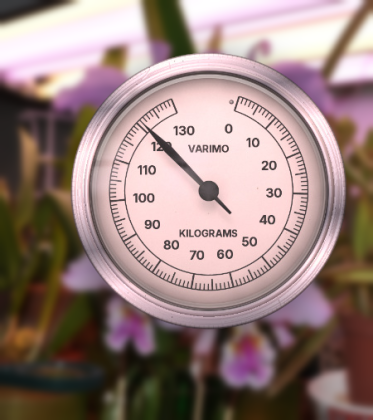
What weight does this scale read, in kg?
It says 121 kg
